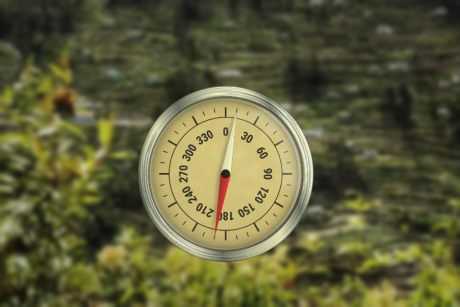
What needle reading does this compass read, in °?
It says 190 °
